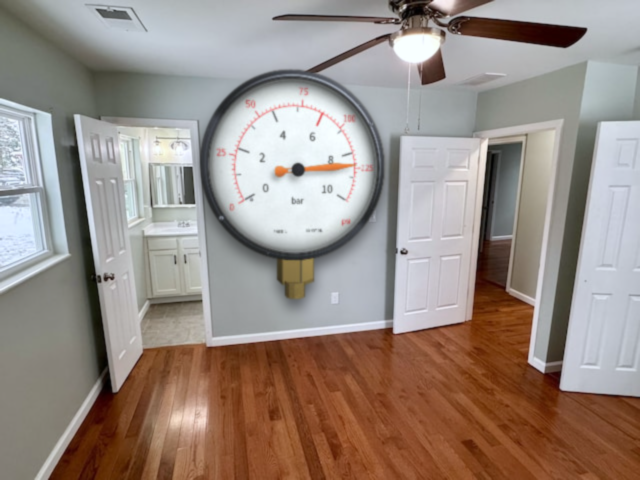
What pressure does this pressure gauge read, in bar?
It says 8.5 bar
